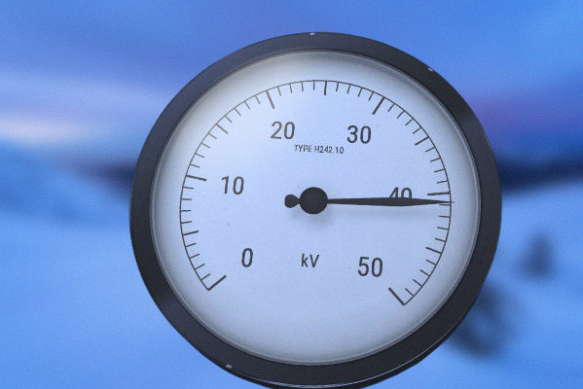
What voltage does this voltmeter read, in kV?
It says 41 kV
